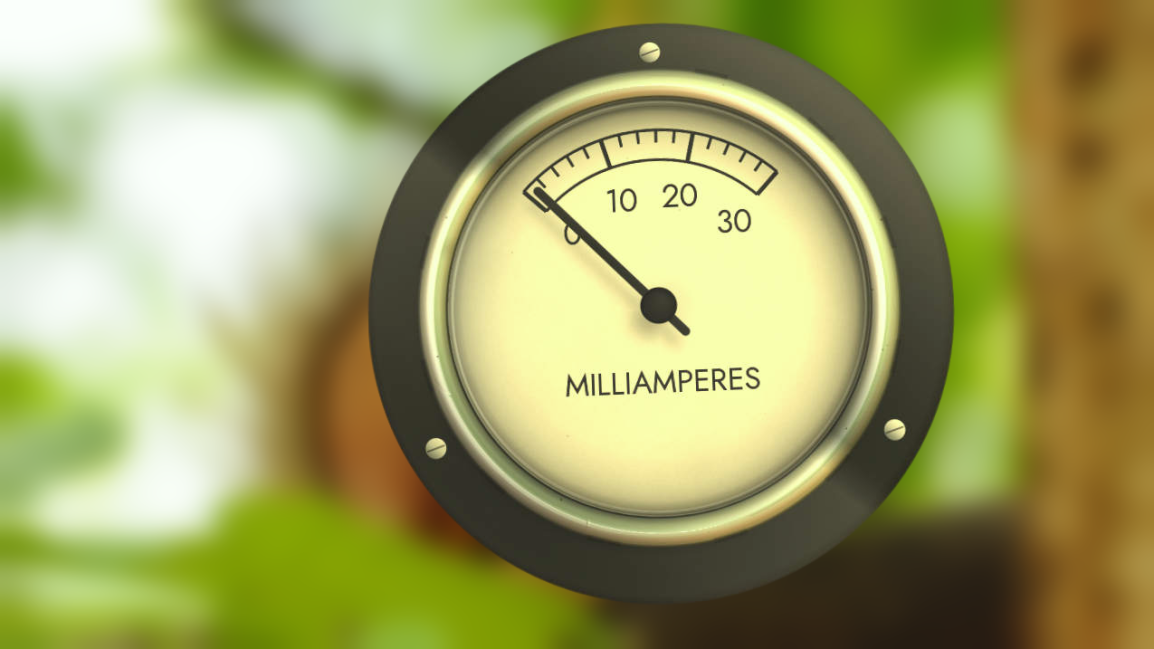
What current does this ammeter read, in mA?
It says 1 mA
